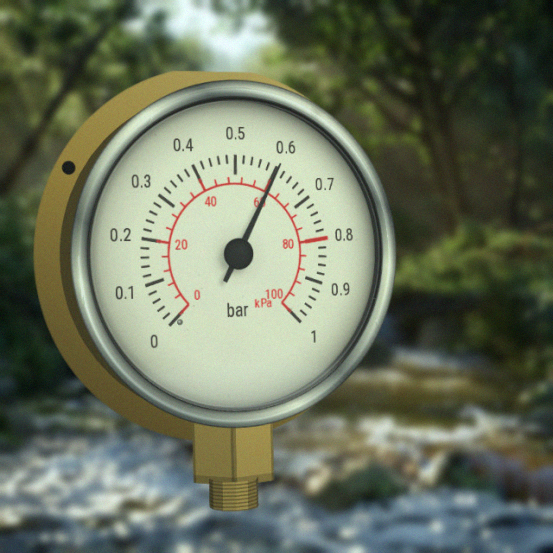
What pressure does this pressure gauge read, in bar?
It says 0.6 bar
